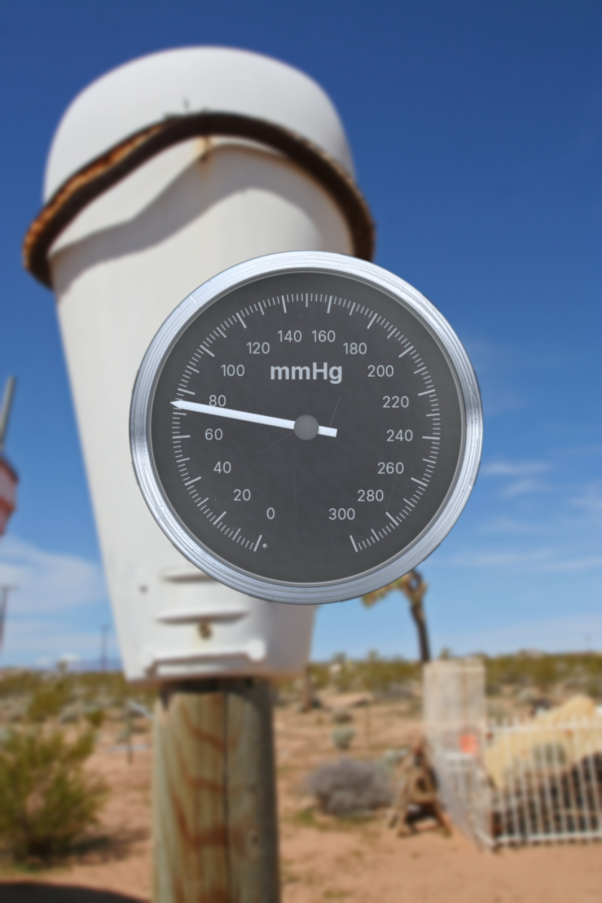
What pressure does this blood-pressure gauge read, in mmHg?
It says 74 mmHg
